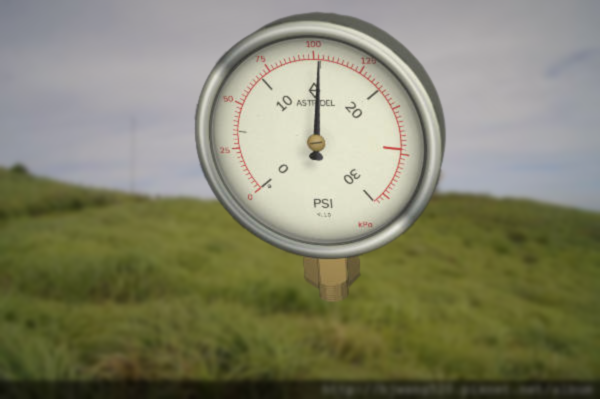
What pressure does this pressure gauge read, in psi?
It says 15 psi
